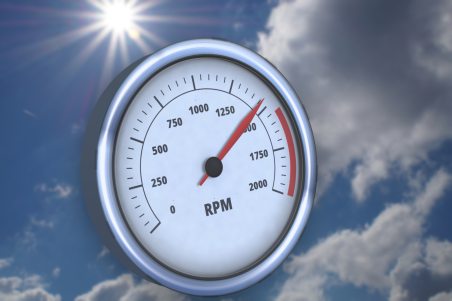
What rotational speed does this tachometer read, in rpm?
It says 1450 rpm
